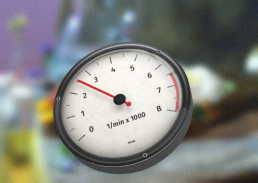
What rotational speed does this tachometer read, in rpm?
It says 2500 rpm
